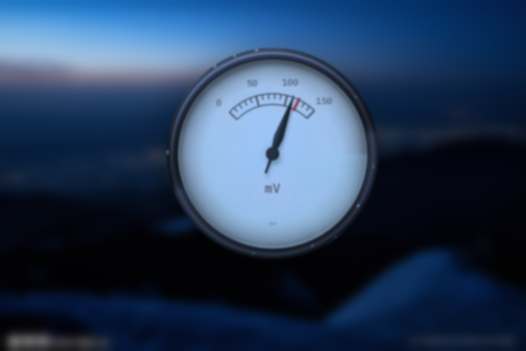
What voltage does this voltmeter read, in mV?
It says 110 mV
